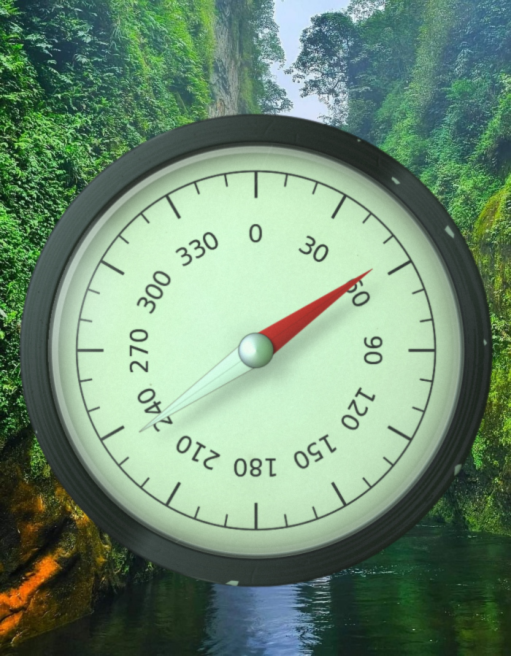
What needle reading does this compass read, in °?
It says 55 °
